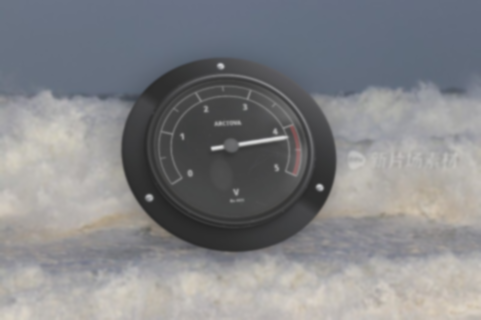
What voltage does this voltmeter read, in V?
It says 4.25 V
